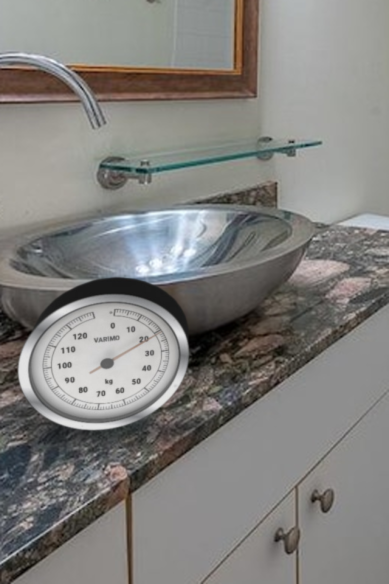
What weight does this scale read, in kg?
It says 20 kg
